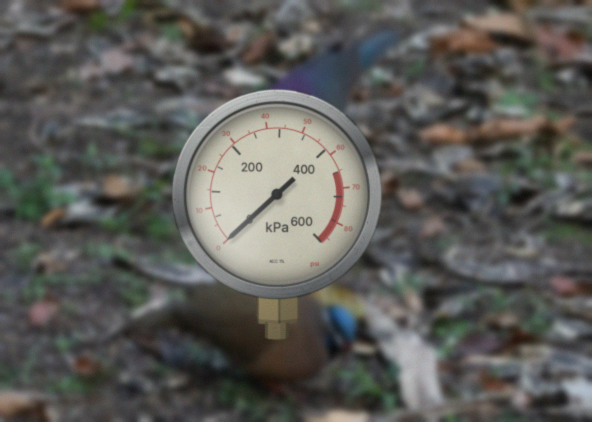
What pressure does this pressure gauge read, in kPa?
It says 0 kPa
